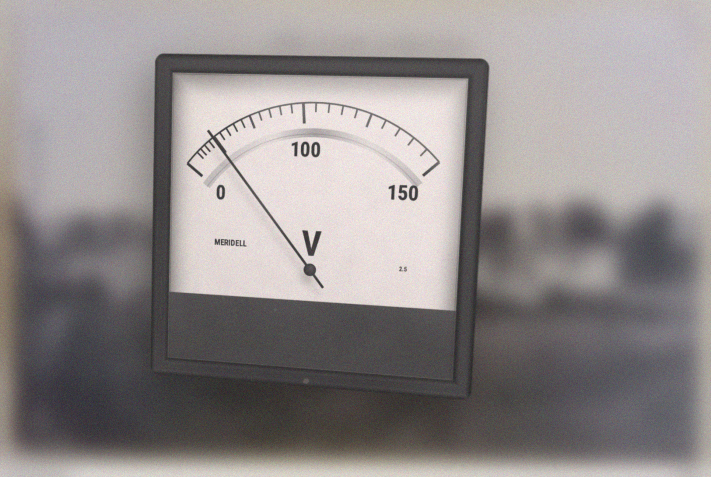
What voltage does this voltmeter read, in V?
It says 50 V
